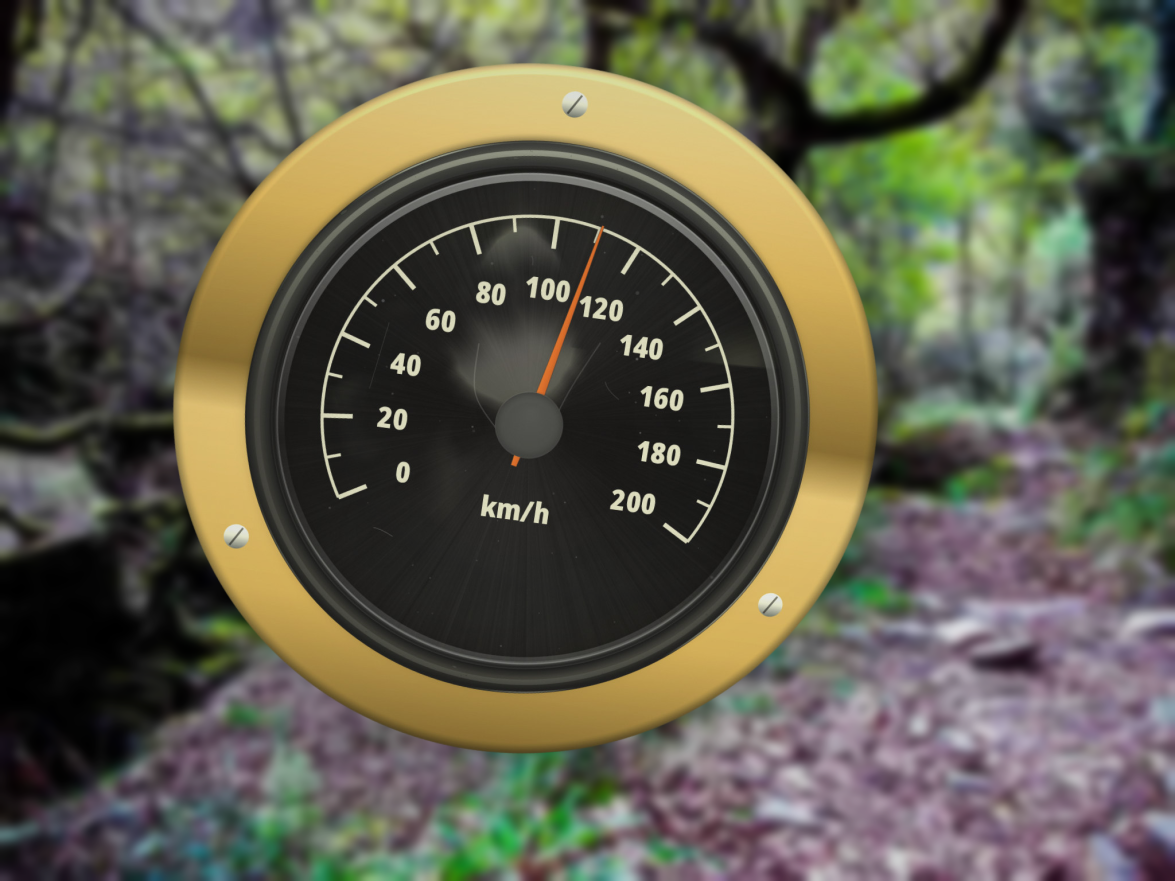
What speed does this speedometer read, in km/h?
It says 110 km/h
